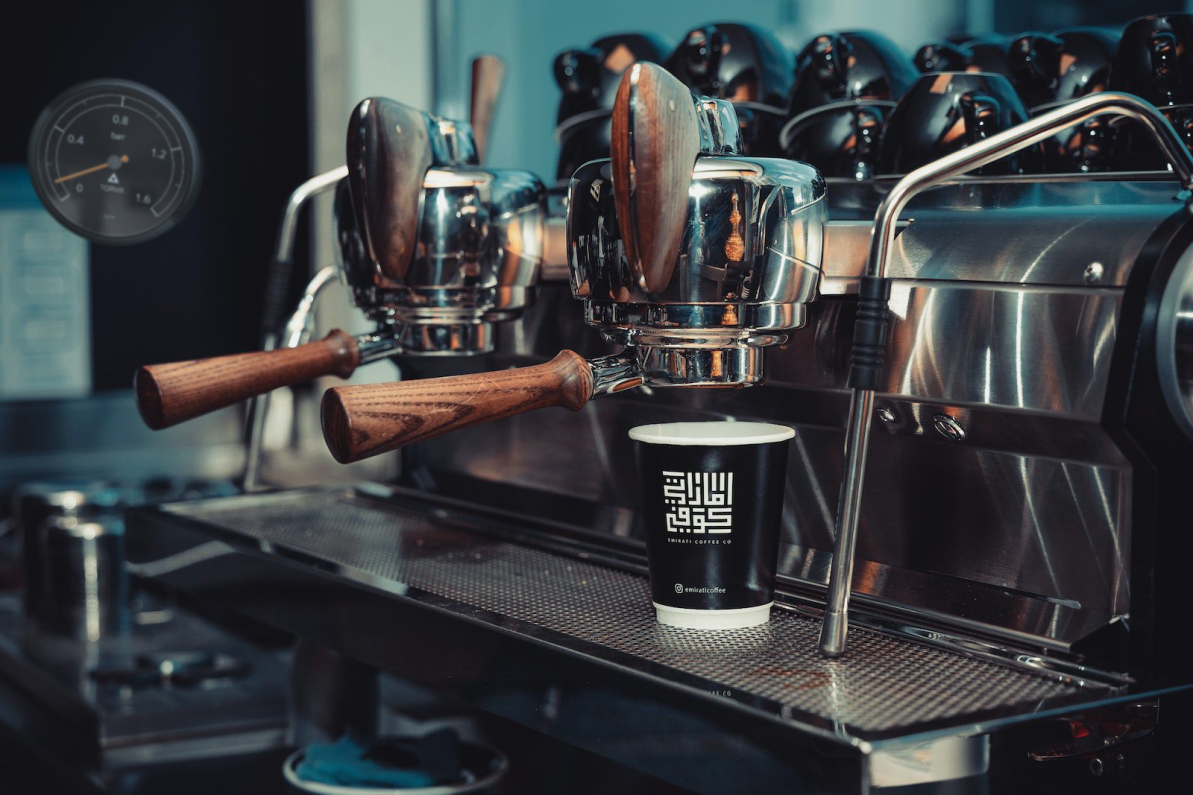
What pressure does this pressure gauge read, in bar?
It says 0.1 bar
